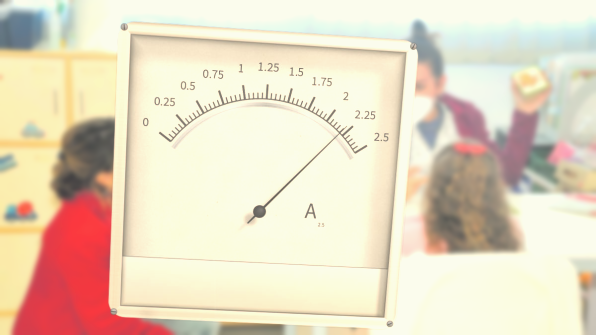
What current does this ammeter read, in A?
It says 2.2 A
